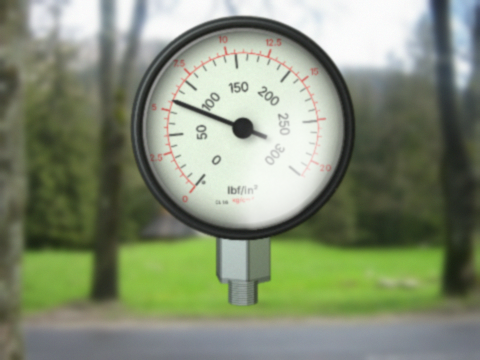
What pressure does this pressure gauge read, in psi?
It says 80 psi
